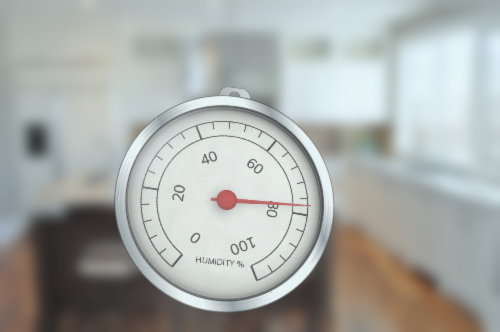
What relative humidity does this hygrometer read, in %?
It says 78 %
